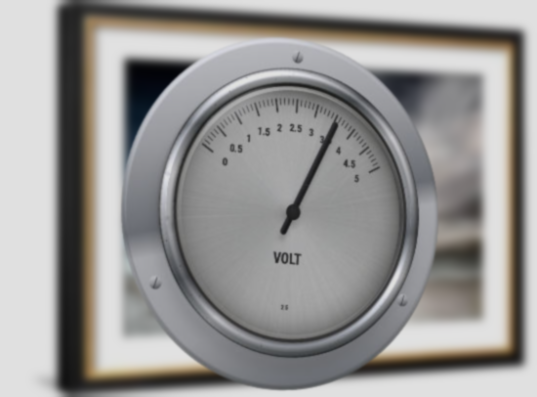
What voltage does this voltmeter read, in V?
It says 3.5 V
